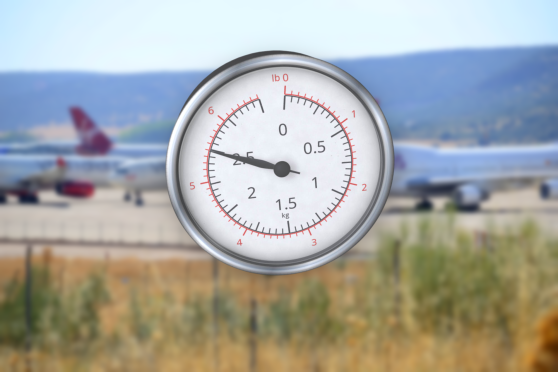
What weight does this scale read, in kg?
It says 2.5 kg
